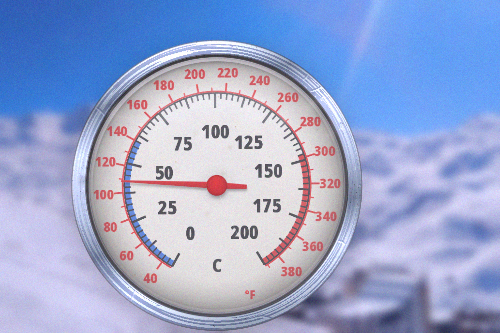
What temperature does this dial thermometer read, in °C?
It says 42.5 °C
